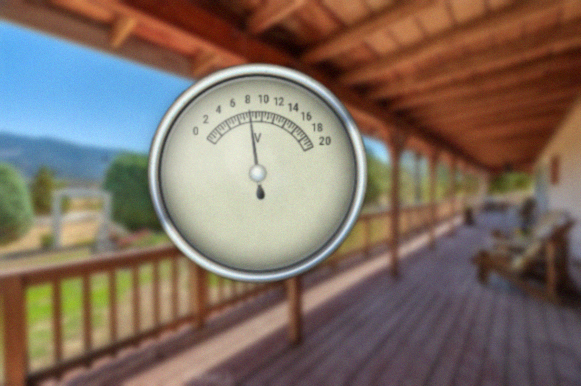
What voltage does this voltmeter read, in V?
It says 8 V
